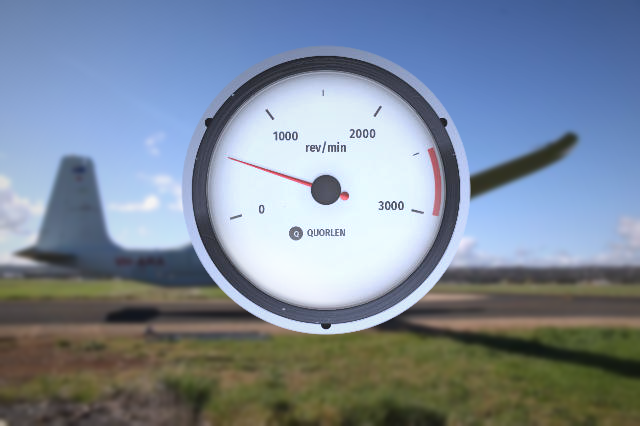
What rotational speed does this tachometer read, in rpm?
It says 500 rpm
